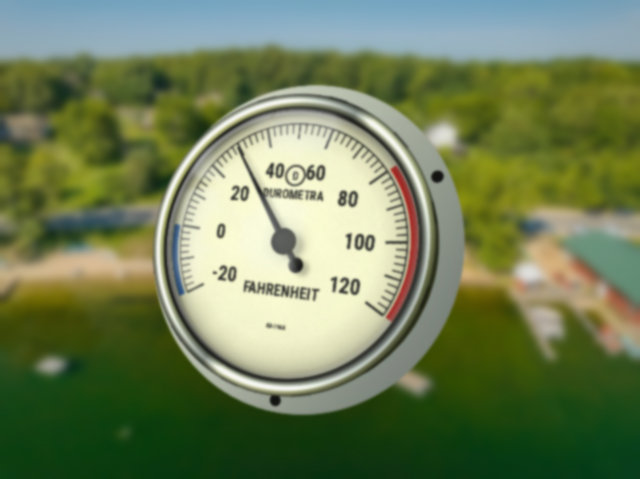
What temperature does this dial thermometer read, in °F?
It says 30 °F
